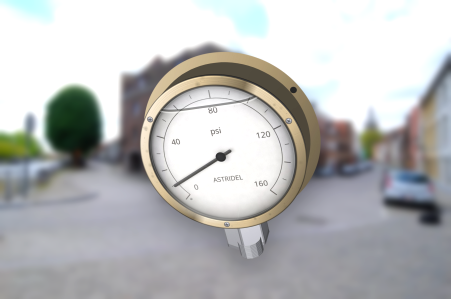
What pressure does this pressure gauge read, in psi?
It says 10 psi
